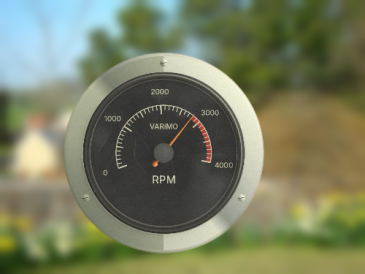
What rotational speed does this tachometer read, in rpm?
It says 2800 rpm
